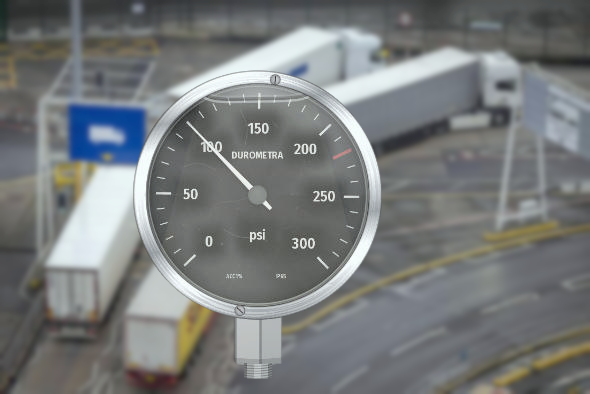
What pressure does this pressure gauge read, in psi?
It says 100 psi
